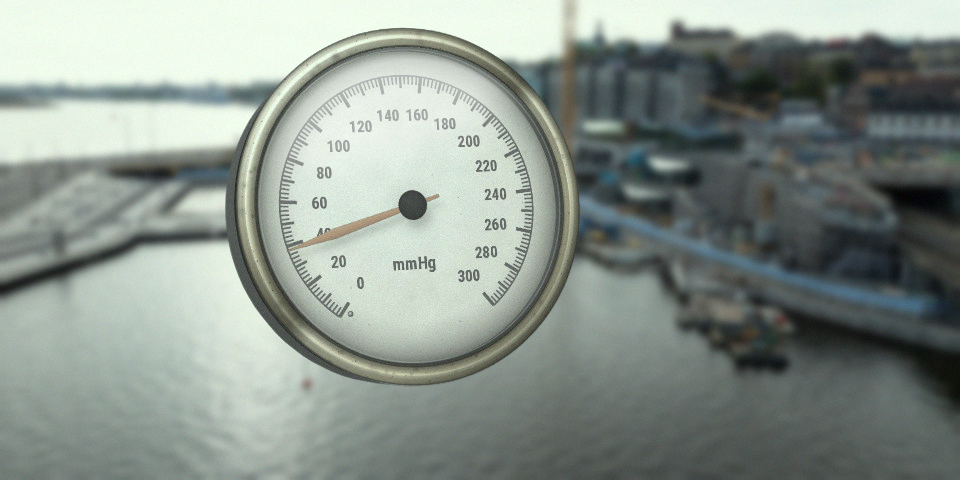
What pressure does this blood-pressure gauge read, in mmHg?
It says 38 mmHg
